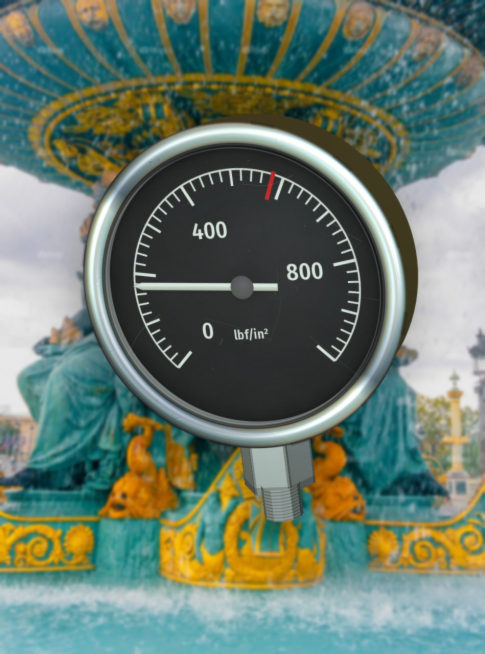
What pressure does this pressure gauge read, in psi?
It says 180 psi
